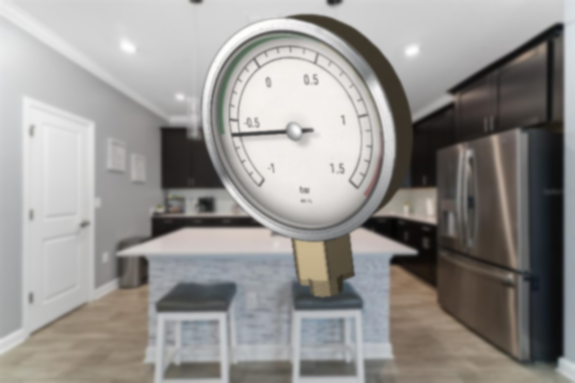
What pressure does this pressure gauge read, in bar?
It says -0.6 bar
